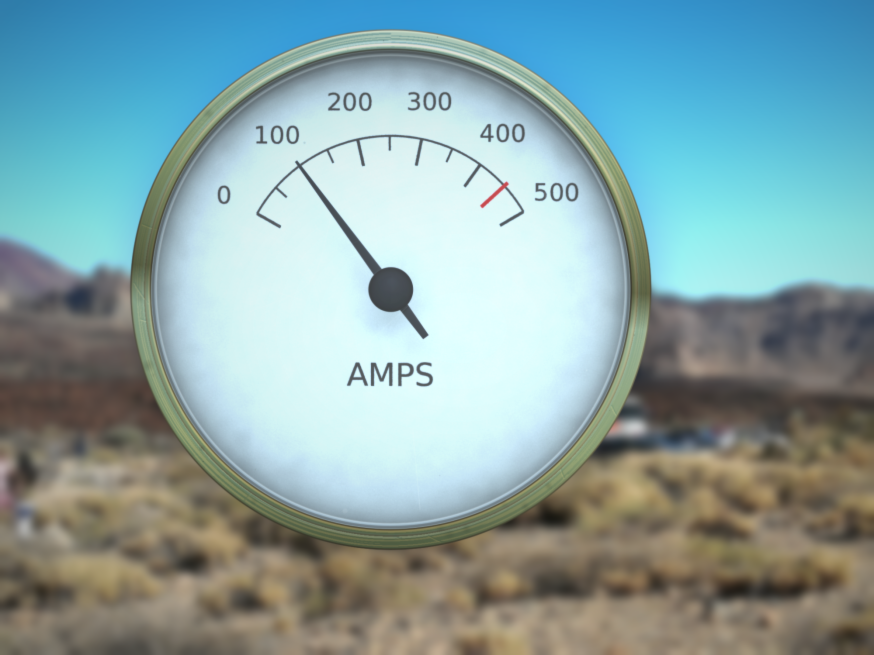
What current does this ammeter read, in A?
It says 100 A
